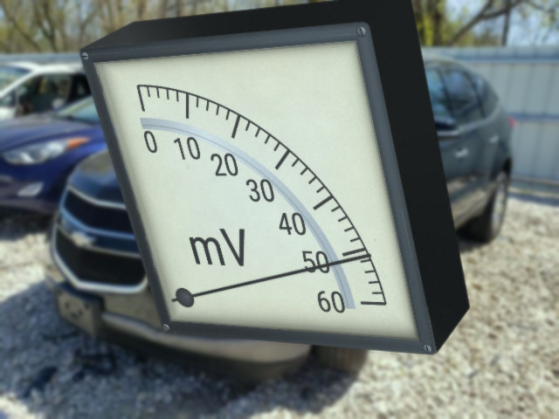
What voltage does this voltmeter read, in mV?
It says 51 mV
